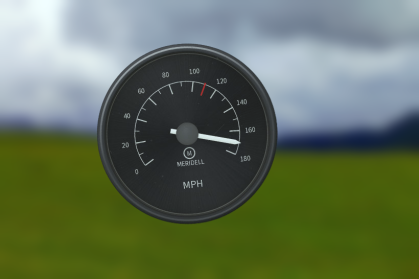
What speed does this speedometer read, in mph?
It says 170 mph
